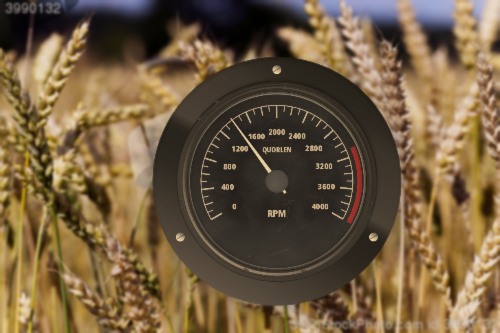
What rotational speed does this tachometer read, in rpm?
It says 1400 rpm
